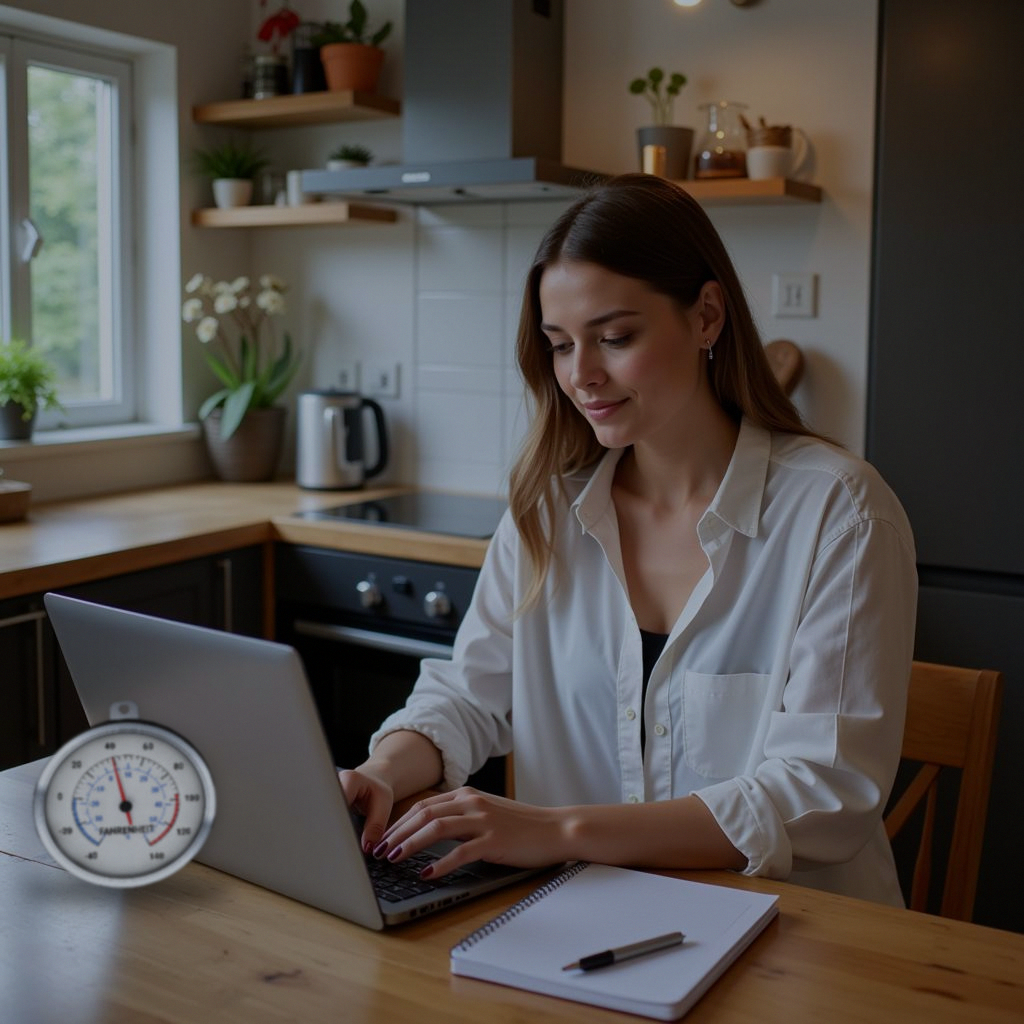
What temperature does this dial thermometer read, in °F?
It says 40 °F
